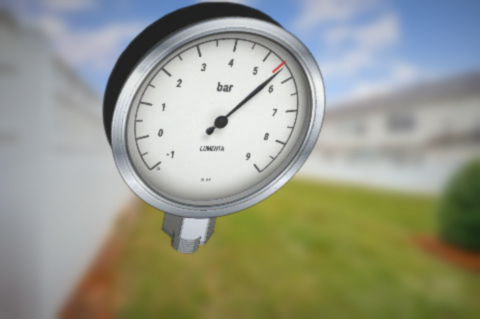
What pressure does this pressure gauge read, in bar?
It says 5.5 bar
